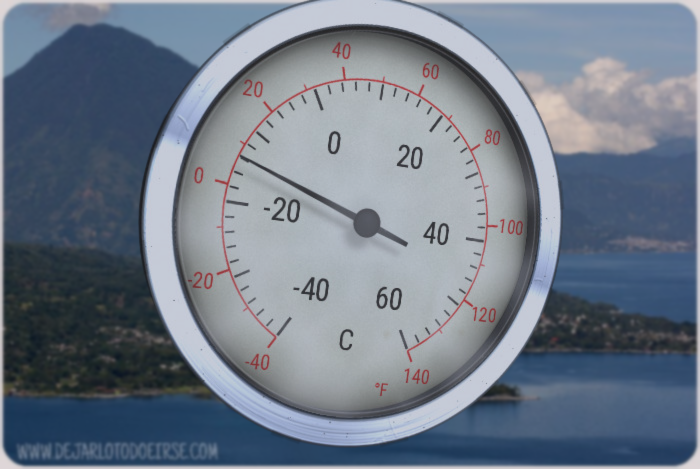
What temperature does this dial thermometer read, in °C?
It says -14 °C
